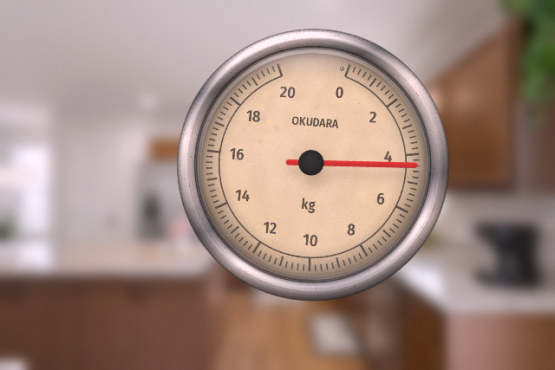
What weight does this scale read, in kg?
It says 4.4 kg
